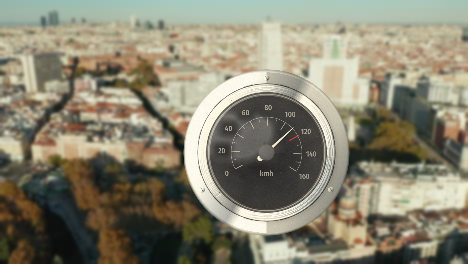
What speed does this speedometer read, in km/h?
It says 110 km/h
